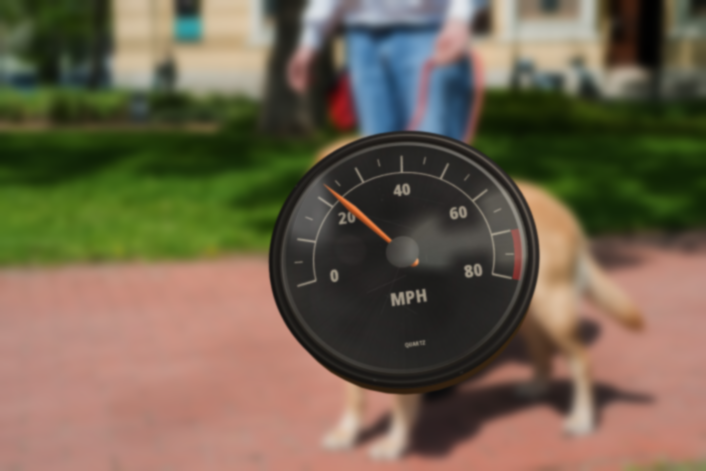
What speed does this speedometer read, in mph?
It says 22.5 mph
